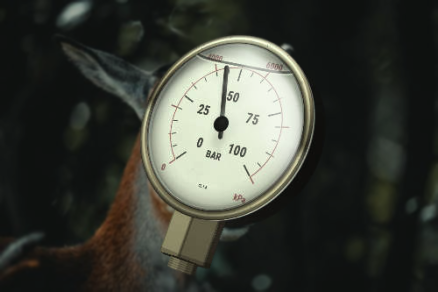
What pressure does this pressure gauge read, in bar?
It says 45 bar
